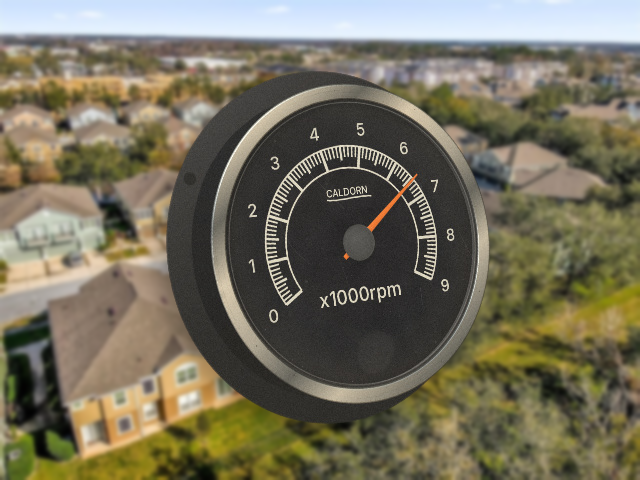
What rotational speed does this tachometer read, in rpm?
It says 6500 rpm
